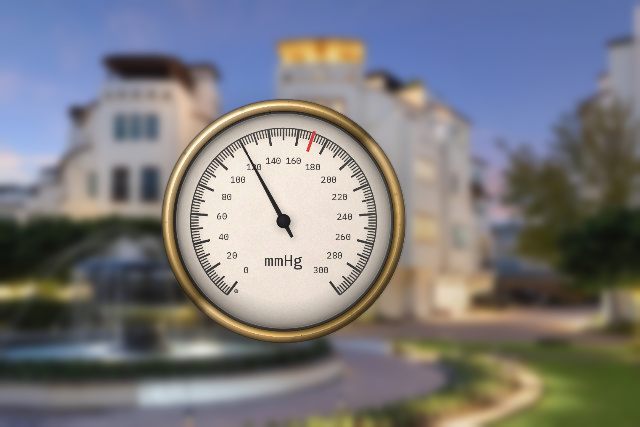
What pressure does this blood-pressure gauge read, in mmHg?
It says 120 mmHg
